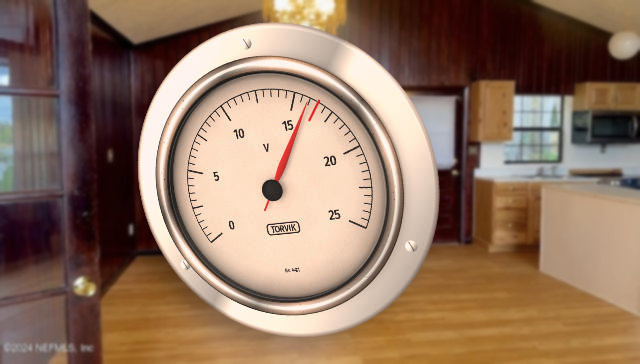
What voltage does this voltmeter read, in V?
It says 16 V
